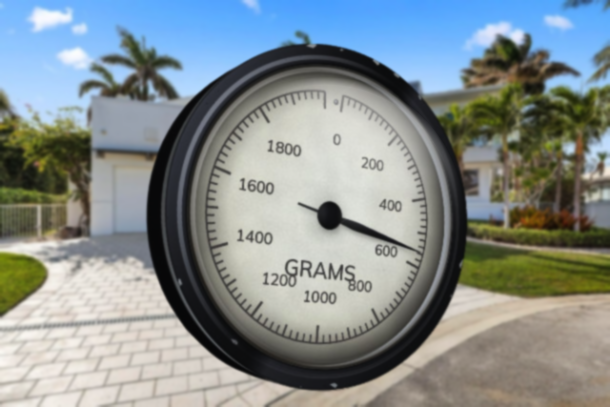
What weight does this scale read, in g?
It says 560 g
